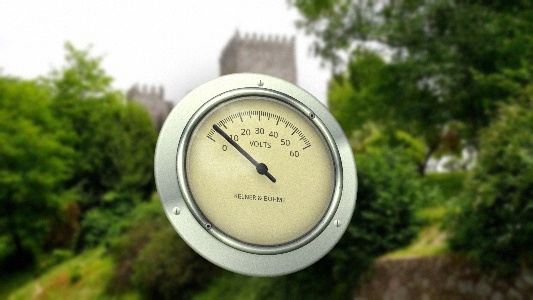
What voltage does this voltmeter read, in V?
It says 5 V
